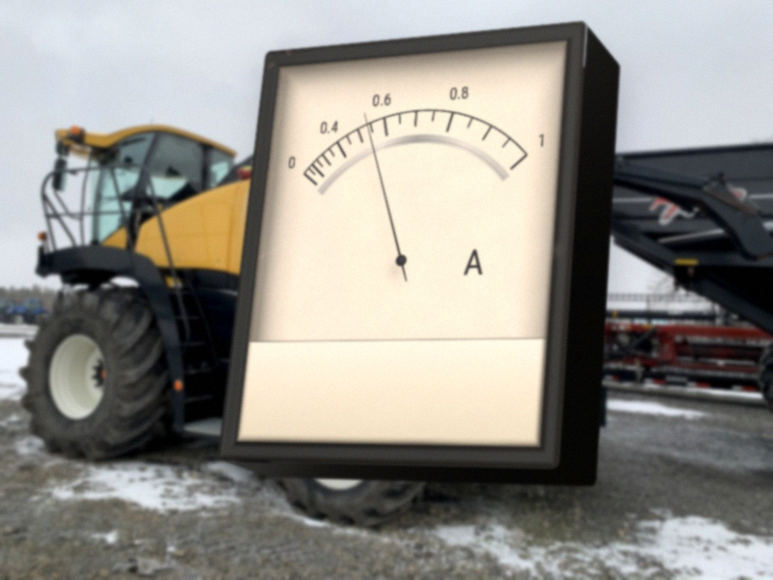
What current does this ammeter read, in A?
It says 0.55 A
